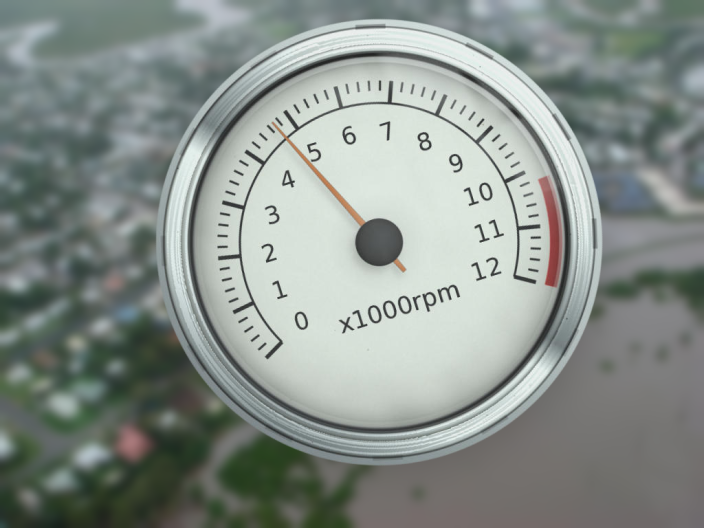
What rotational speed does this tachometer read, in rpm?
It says 4700 rpm
